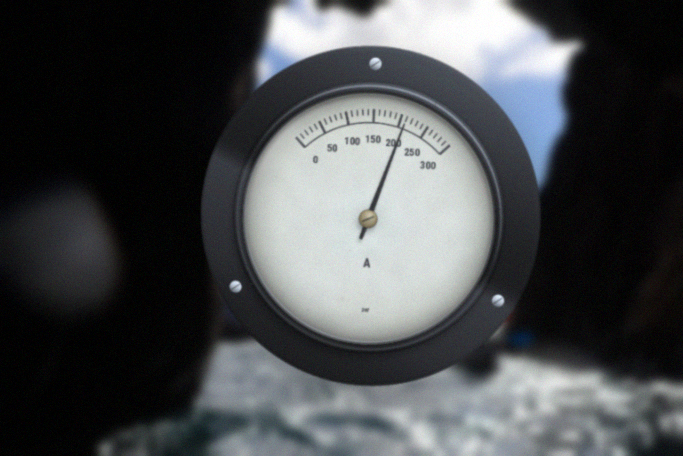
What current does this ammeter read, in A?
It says 210 A
